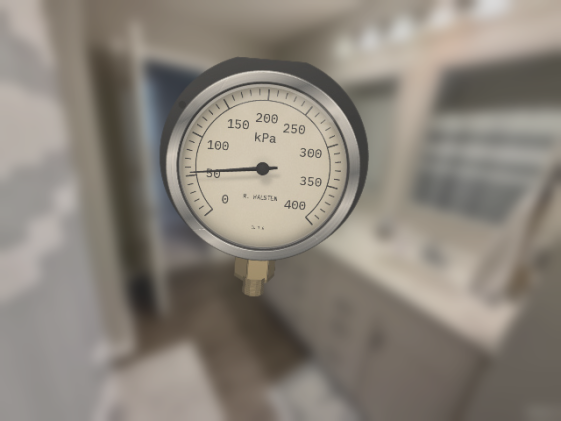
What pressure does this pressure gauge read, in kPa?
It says 55 kPa
